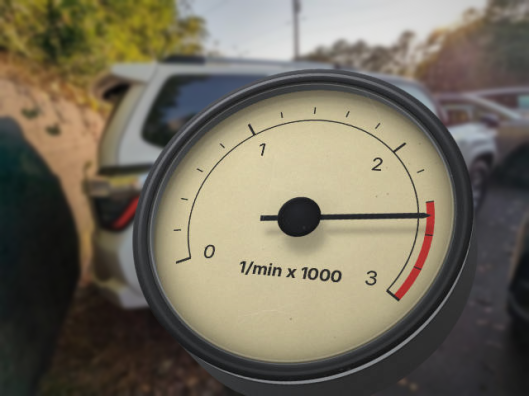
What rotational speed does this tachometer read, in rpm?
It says 2500 rpm
